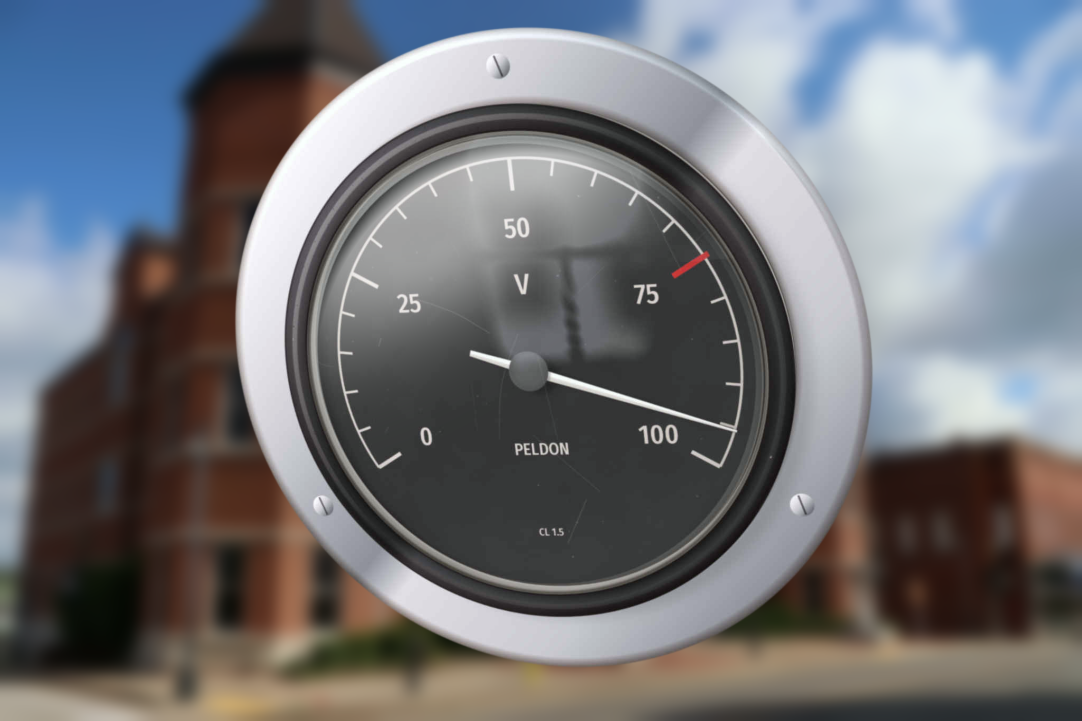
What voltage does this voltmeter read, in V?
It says 95 V
